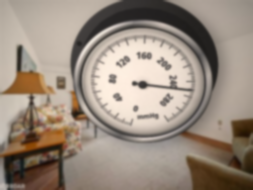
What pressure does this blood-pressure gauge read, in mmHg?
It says 250 mmHg
